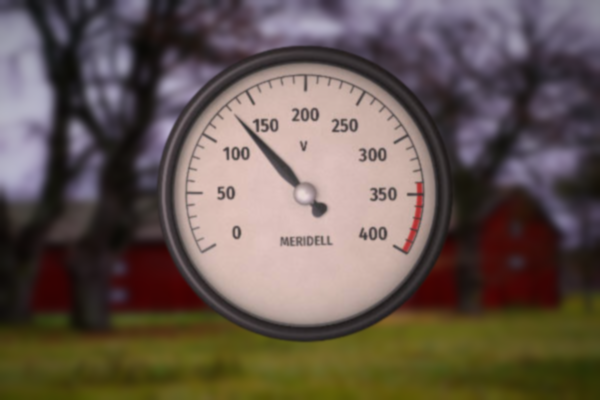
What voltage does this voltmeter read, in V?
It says 130 V
